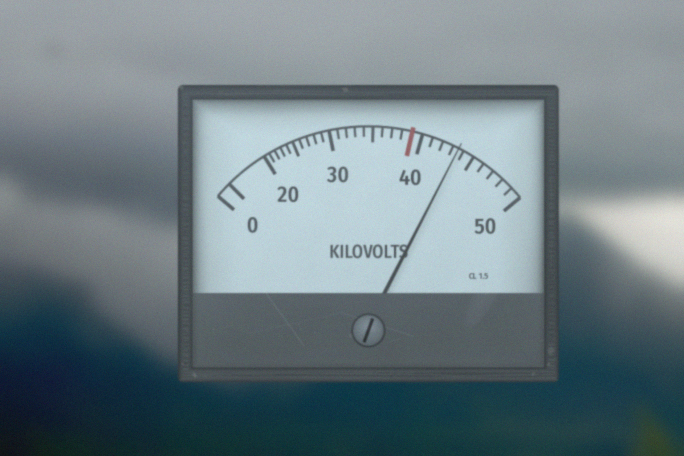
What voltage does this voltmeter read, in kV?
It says 43.5 kV
